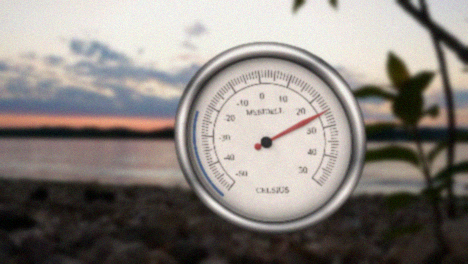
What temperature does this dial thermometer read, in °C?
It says 25 °C
